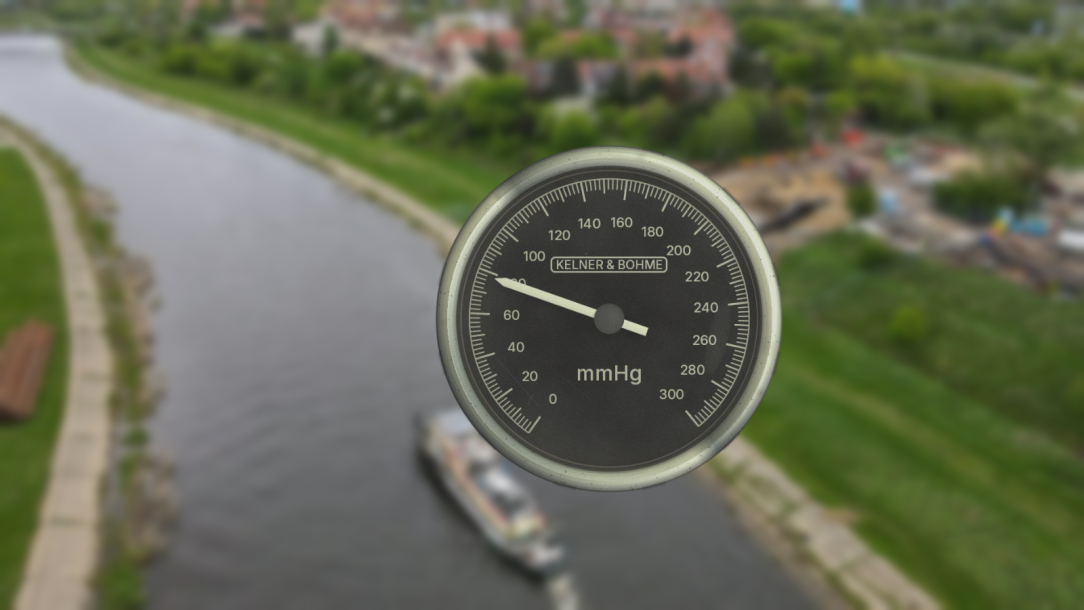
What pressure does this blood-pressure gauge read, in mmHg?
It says 78 mmHg
